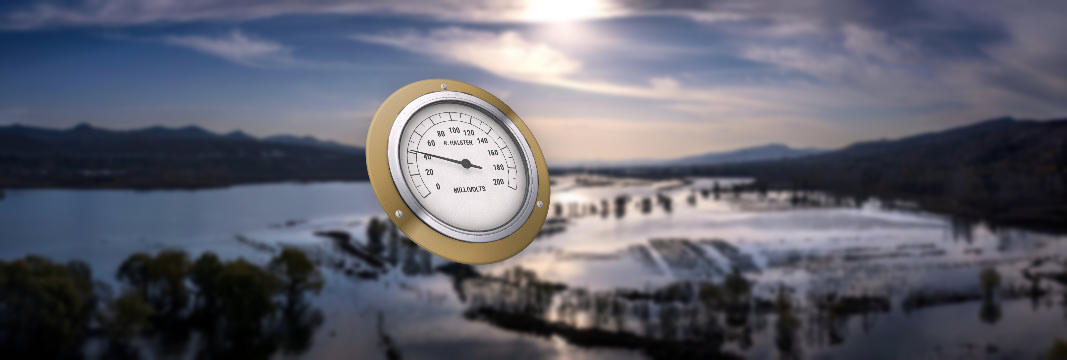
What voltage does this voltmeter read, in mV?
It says 40 mV
